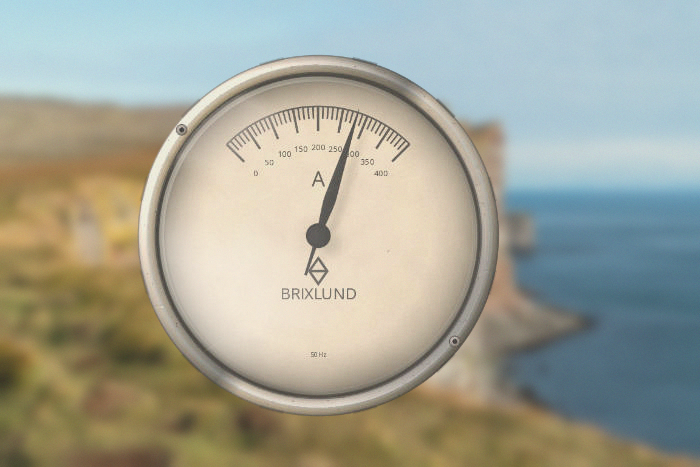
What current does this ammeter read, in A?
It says 280 A
